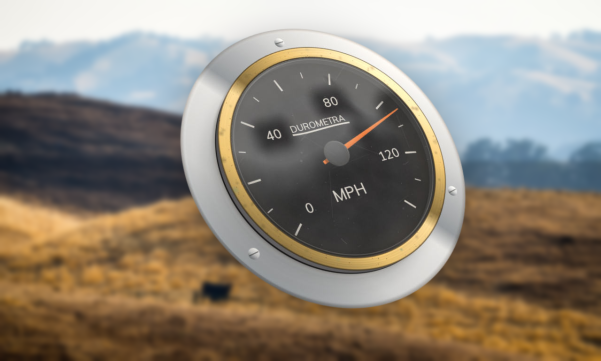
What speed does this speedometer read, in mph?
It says 105 mph
